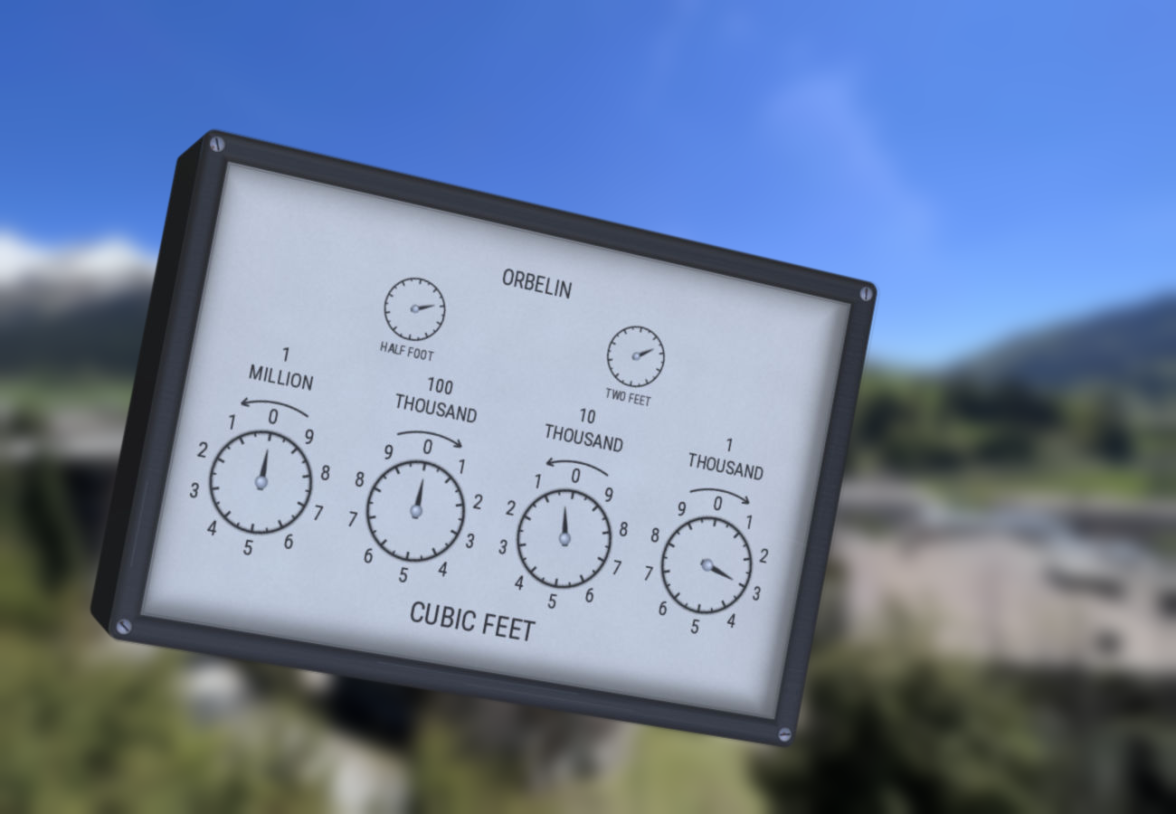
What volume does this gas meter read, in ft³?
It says 300 ft³
